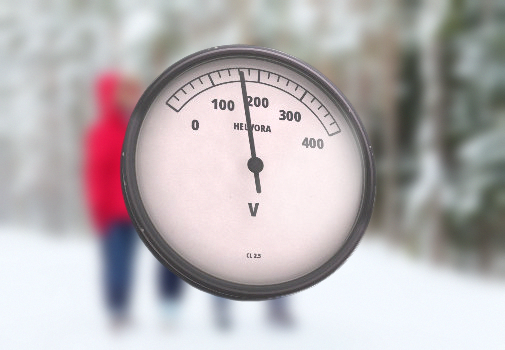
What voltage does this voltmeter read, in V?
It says 160 V
